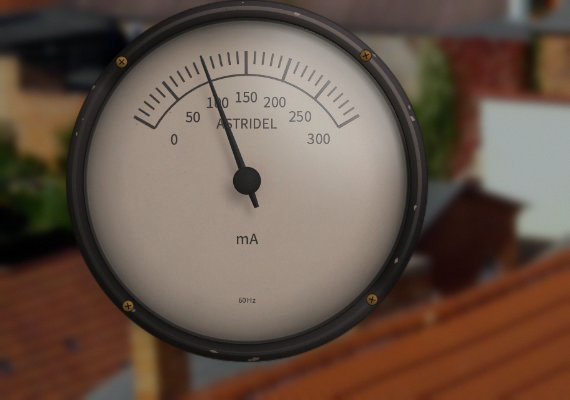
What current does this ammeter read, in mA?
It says 100 mA
